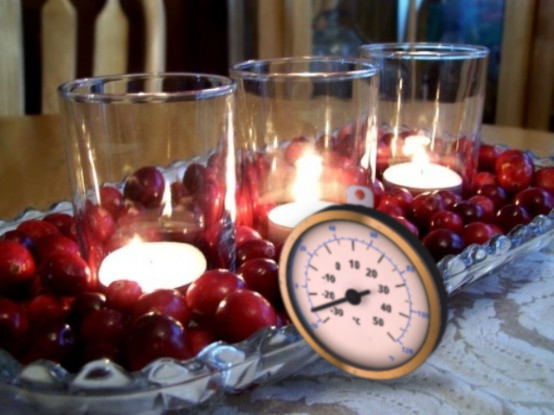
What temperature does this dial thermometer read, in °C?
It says -25 °C
